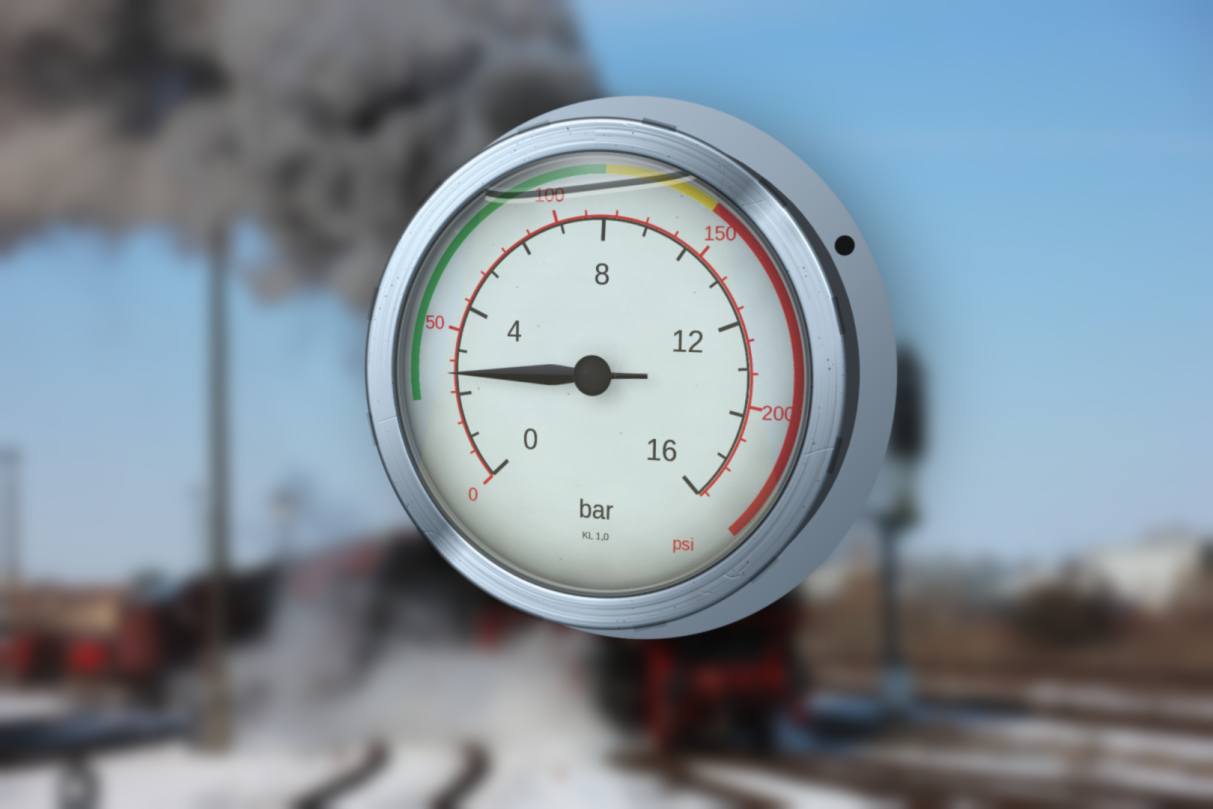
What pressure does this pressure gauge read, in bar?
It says 2.5 bar
